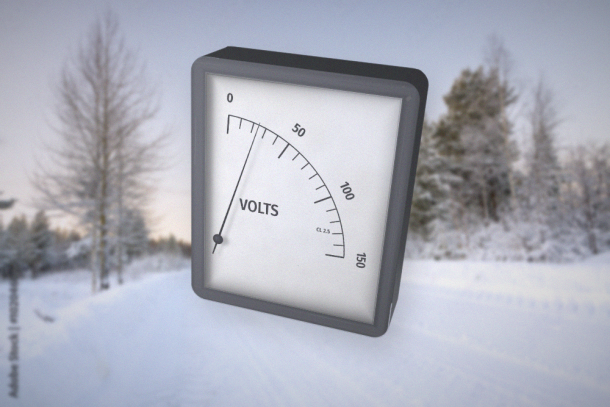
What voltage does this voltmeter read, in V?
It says 25 V
